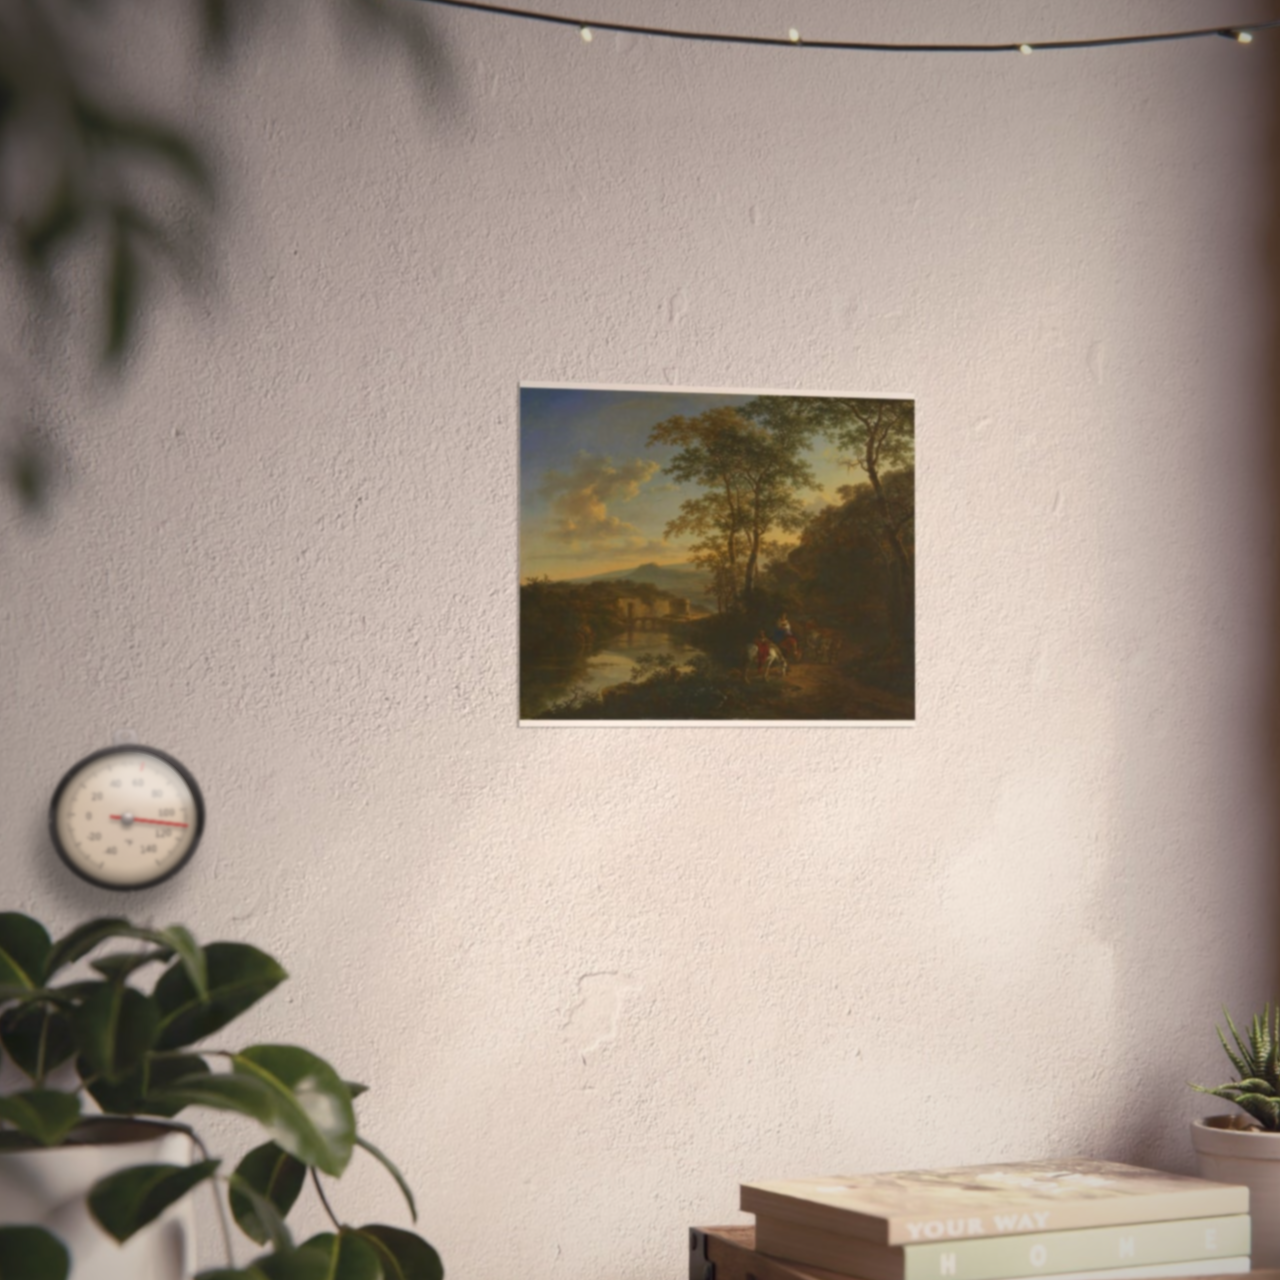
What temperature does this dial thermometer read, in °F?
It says 110 °F
